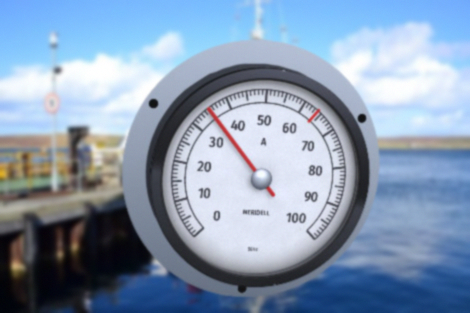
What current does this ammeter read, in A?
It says 35 A
